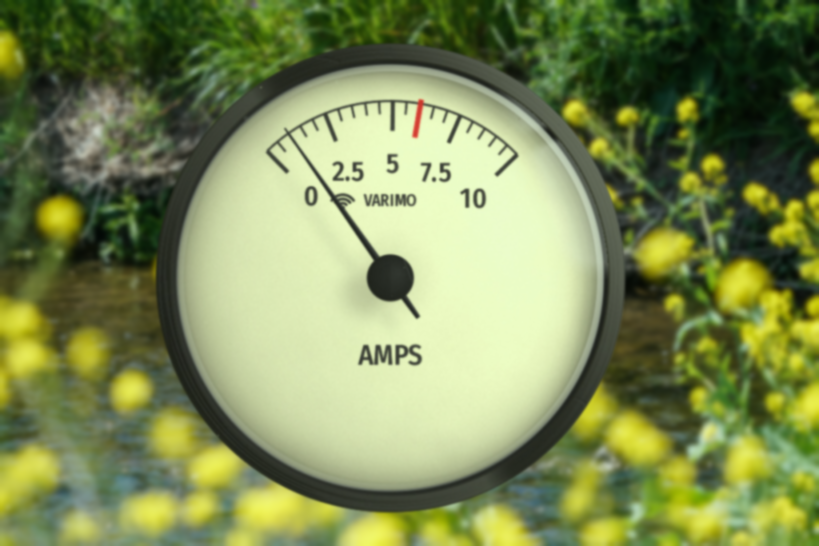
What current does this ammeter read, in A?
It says 1 A
